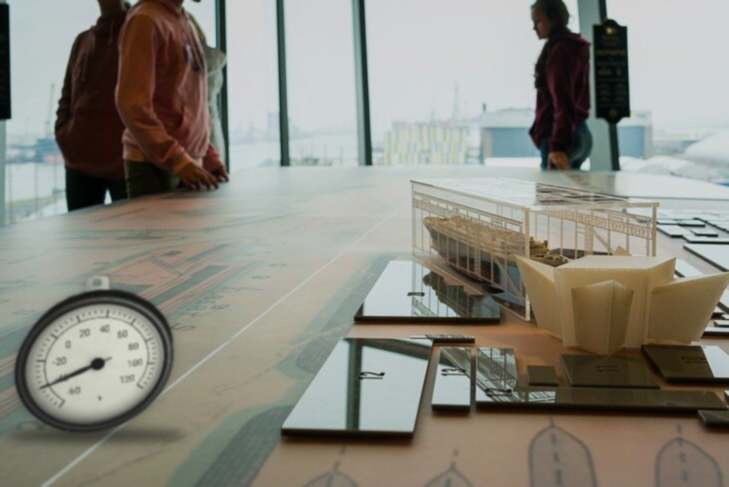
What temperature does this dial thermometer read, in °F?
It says -40 °F
